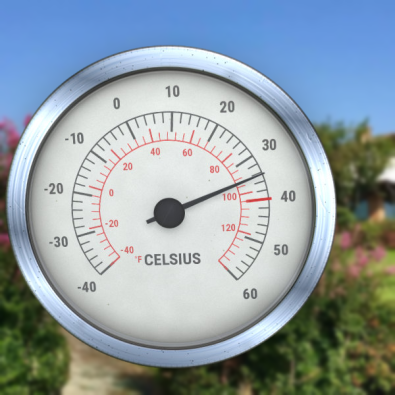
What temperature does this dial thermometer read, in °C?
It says 34 °C
